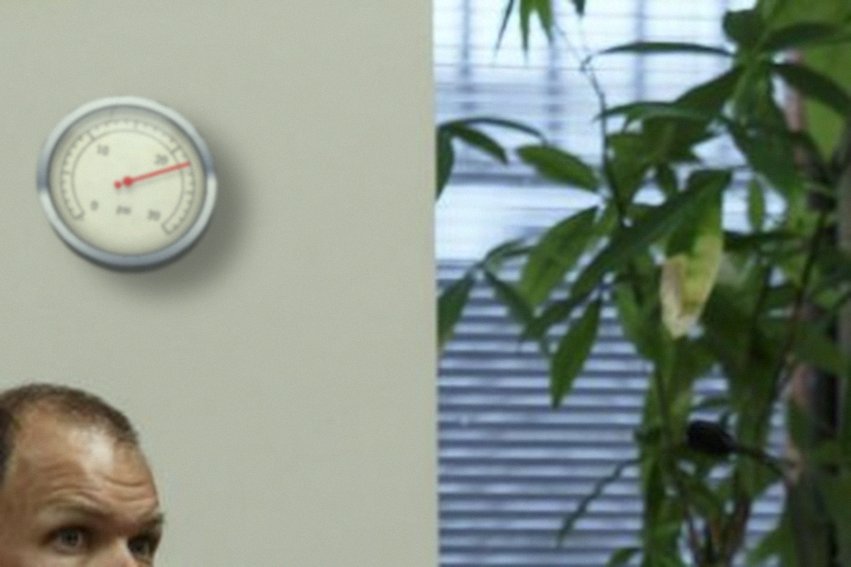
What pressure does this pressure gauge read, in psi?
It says 22 psi
